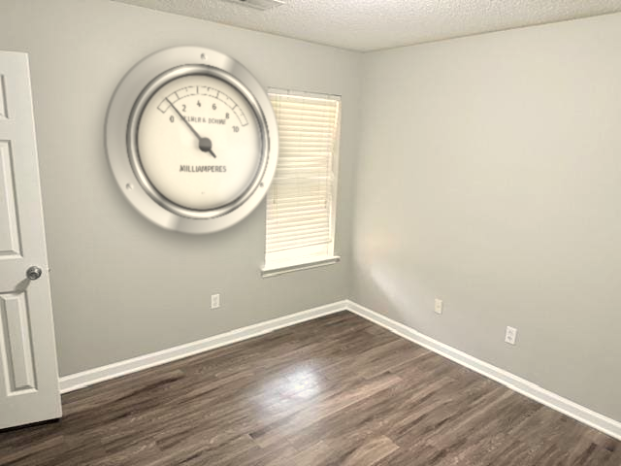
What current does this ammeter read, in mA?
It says 1 mA
